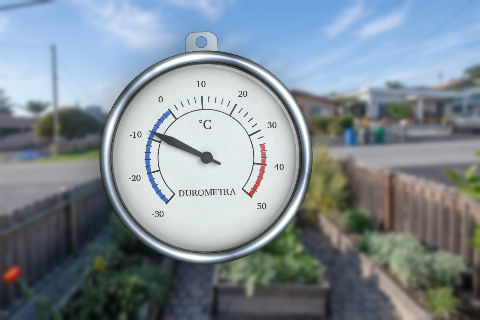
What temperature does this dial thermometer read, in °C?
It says -8 °C
